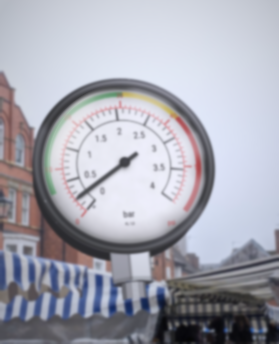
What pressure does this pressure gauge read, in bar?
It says 0.2 bar
